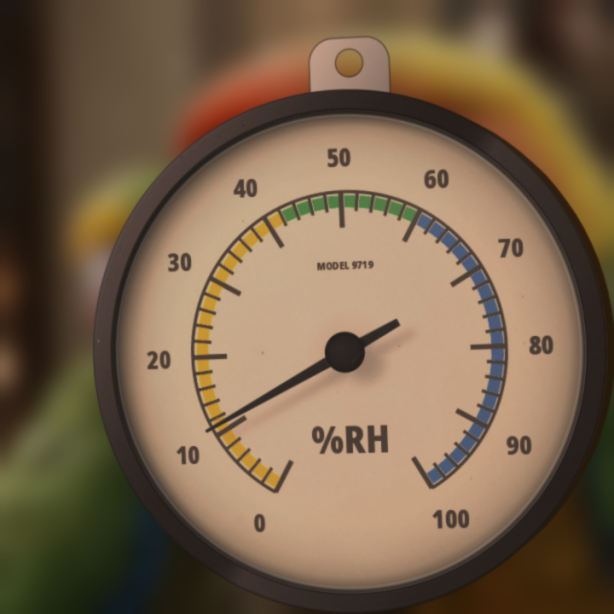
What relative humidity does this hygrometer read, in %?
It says 11 %
